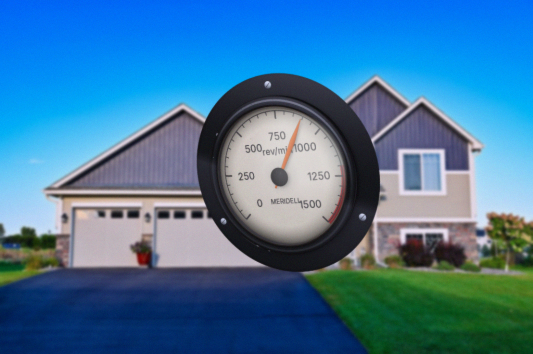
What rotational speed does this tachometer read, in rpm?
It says 900 rpm
